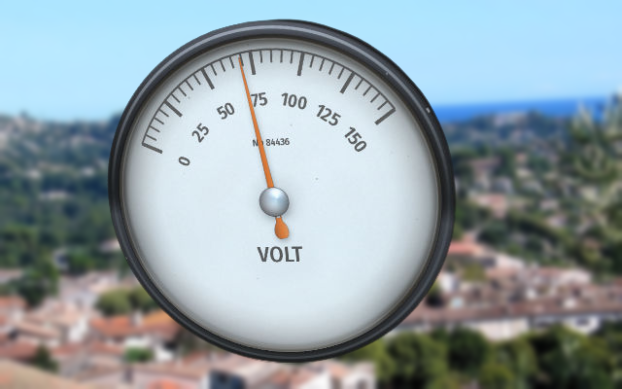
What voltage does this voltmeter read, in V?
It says 70 V
